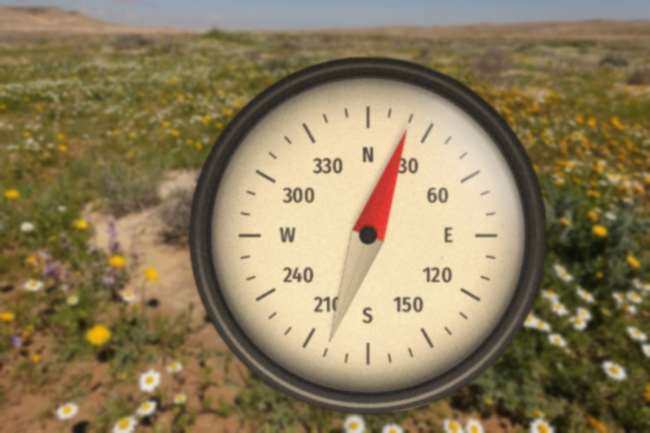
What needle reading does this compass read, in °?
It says 20 °
